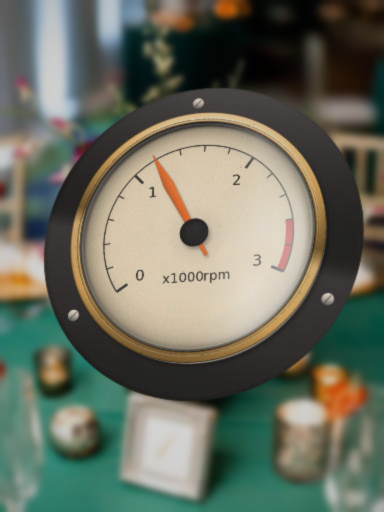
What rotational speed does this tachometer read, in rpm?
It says 1200 rpm
